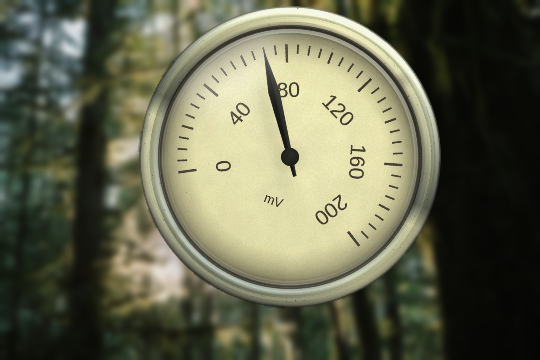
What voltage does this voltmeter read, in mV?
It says 70 mV
